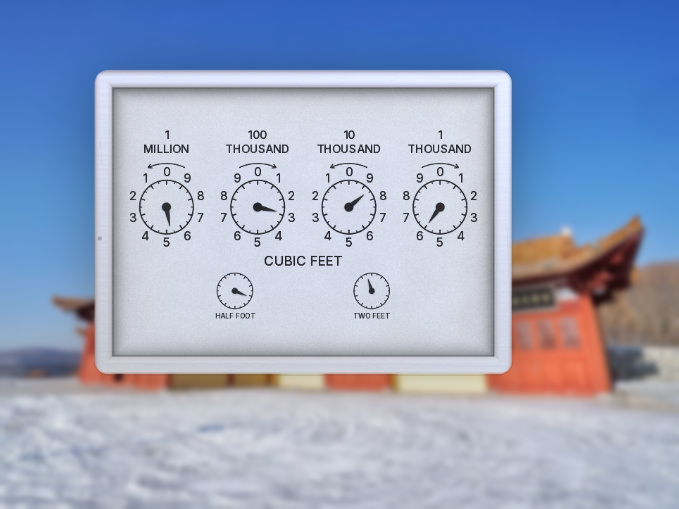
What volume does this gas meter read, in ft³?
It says 528600 ft³
